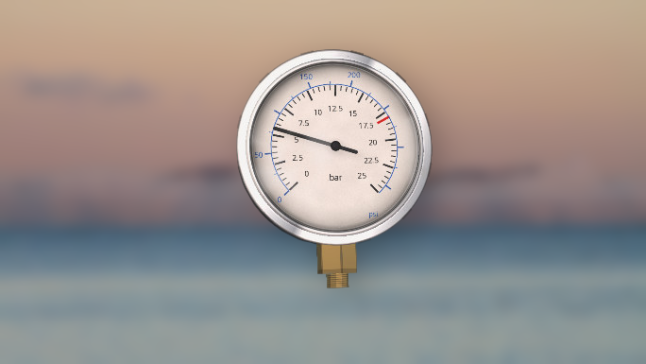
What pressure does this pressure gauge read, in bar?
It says 5.5 bar
